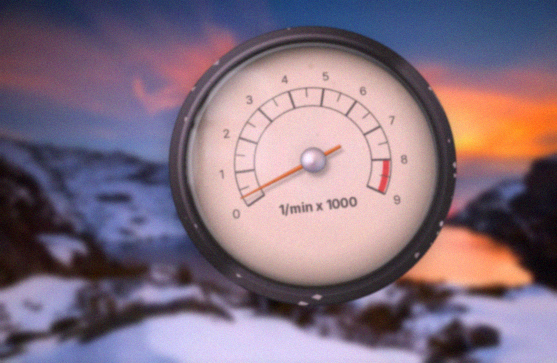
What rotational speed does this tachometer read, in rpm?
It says 250 rpm
